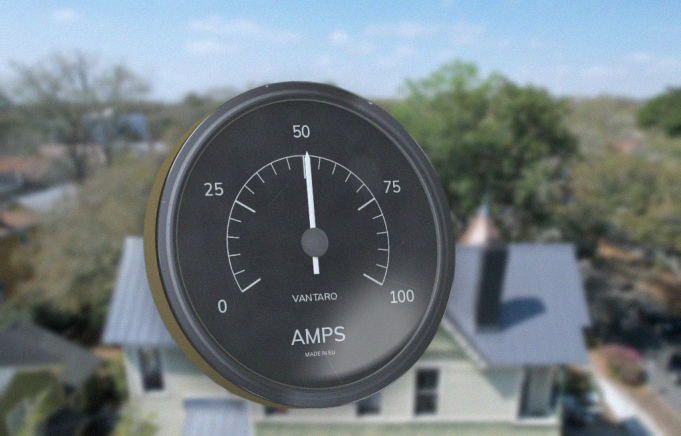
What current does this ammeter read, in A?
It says 50 A
